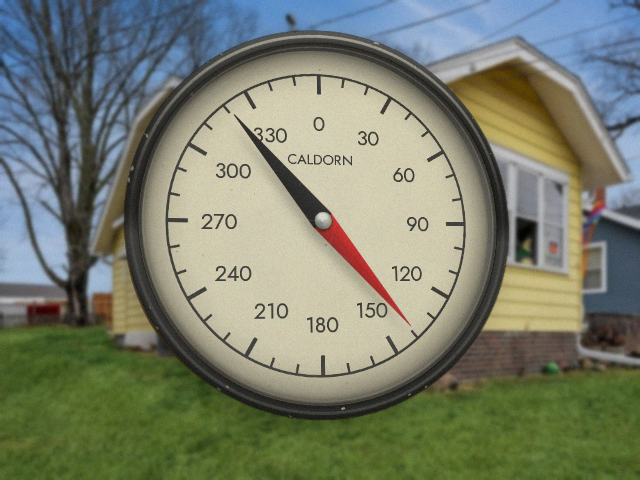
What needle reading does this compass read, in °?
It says 140 °
